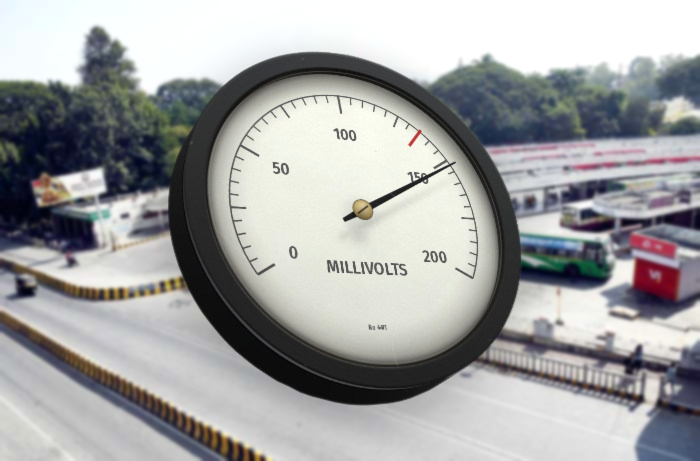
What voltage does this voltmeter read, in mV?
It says 152.5 mV
